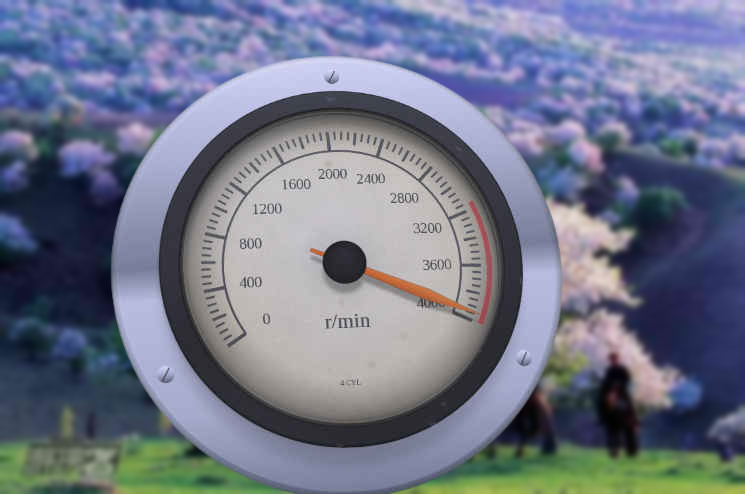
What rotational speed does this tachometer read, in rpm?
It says 3950 rpm
